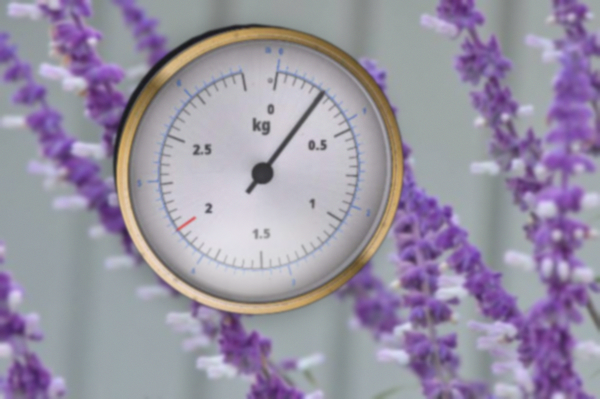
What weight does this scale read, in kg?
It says 0.25 kg
